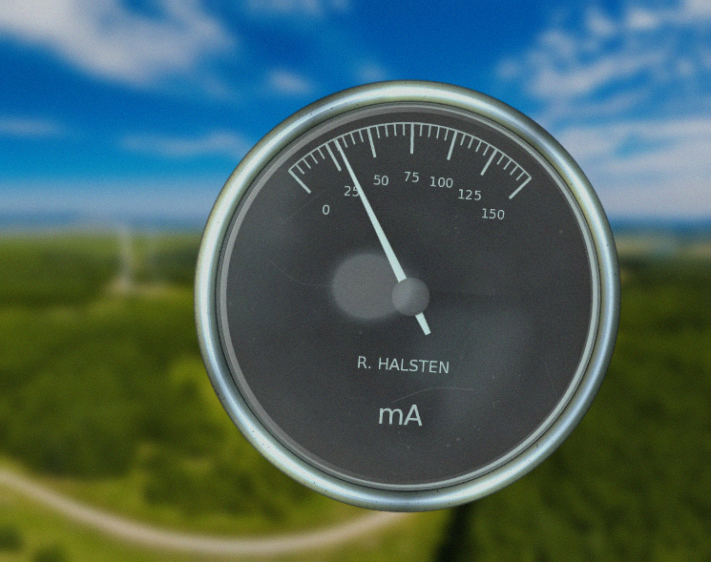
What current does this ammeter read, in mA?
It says 30 mA
